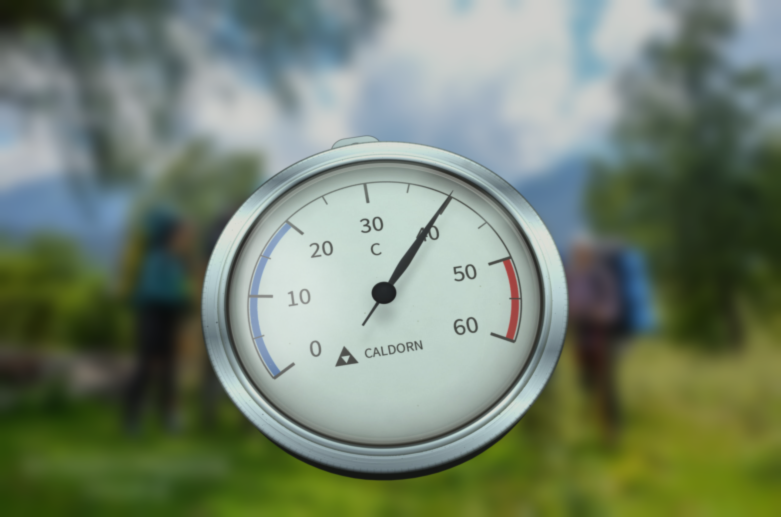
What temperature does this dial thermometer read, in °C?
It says 40 °C
